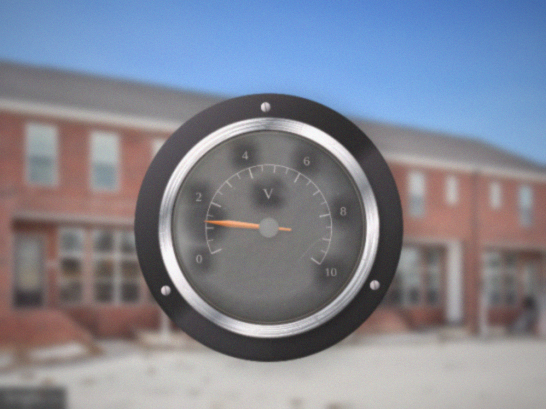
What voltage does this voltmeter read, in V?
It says 1.25 V
